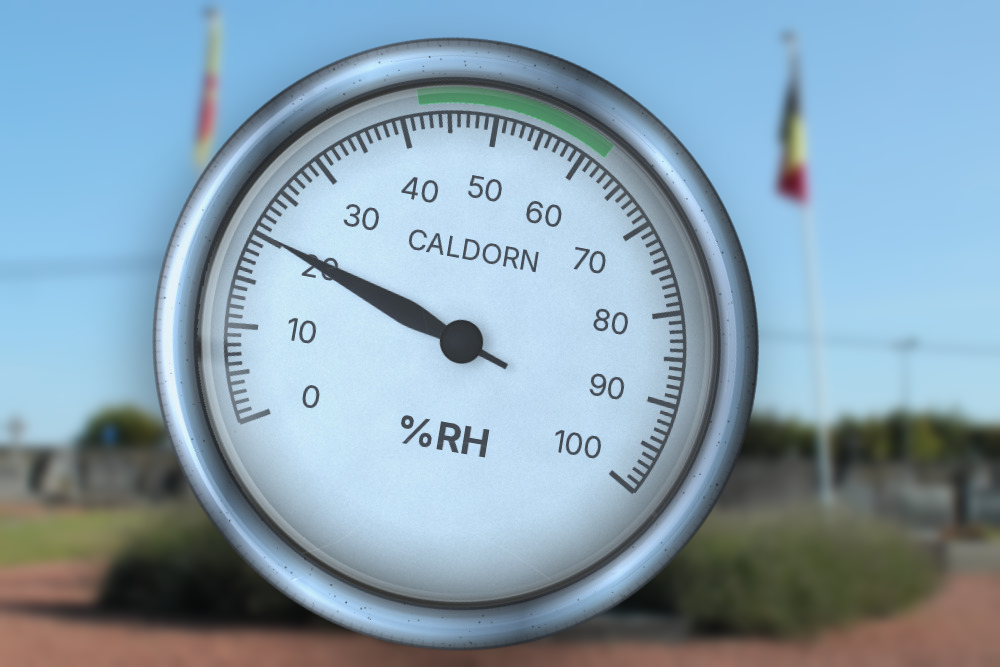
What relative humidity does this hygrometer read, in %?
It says 20 %
